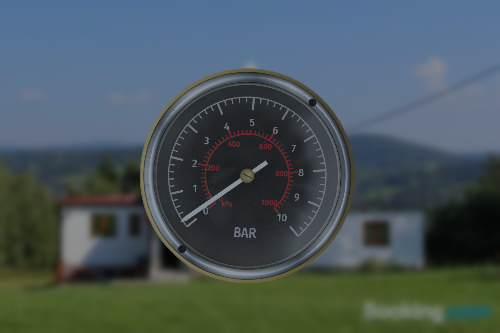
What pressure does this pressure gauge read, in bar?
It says 0.2 bar
